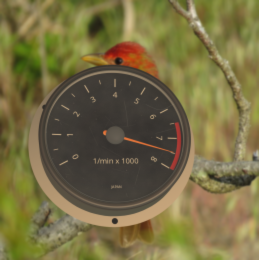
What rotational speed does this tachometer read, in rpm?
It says 7500 rpm
